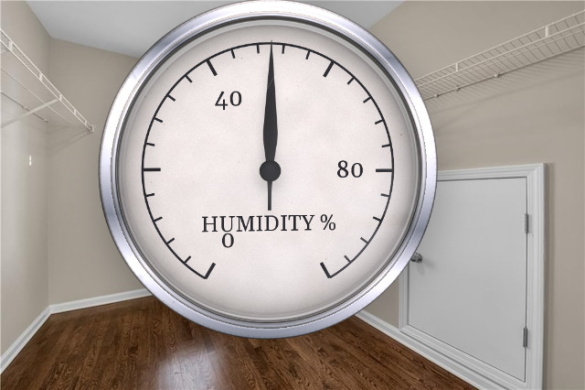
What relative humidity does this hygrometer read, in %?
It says 50 %
